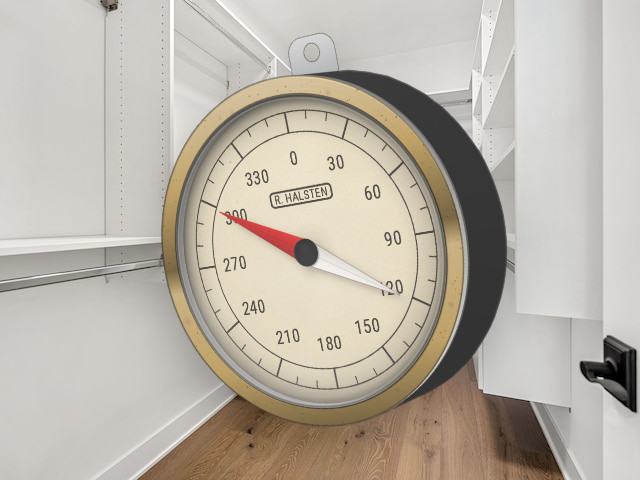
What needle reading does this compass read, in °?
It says 300 °
